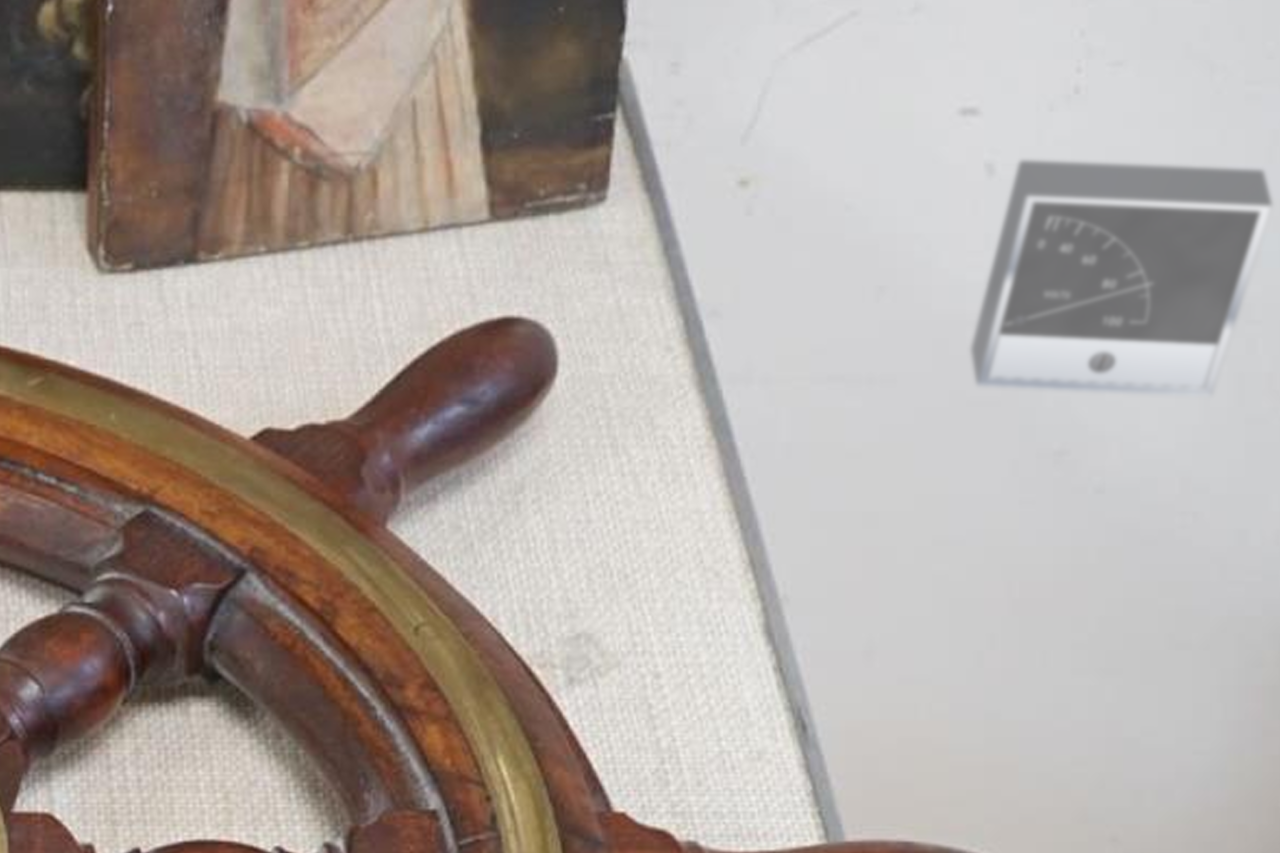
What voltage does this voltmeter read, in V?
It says 85 V
